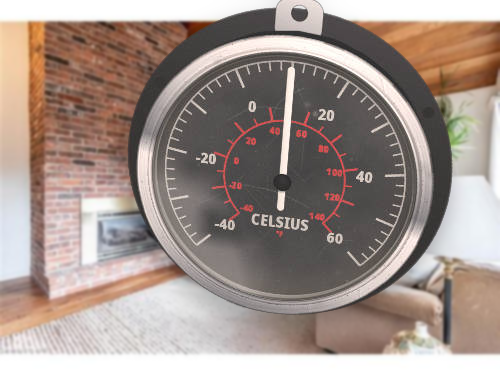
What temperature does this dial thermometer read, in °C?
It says 10 °C
